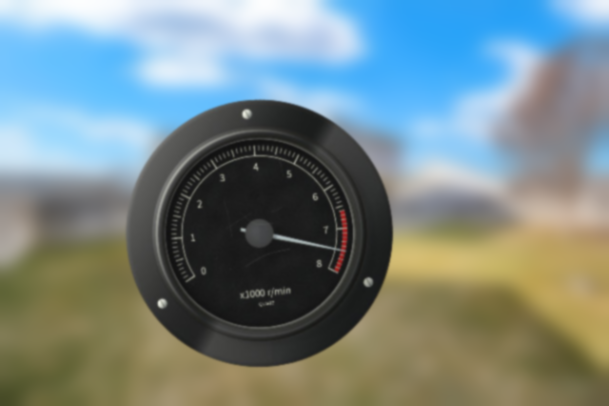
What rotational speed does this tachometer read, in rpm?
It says 7500 rpm
